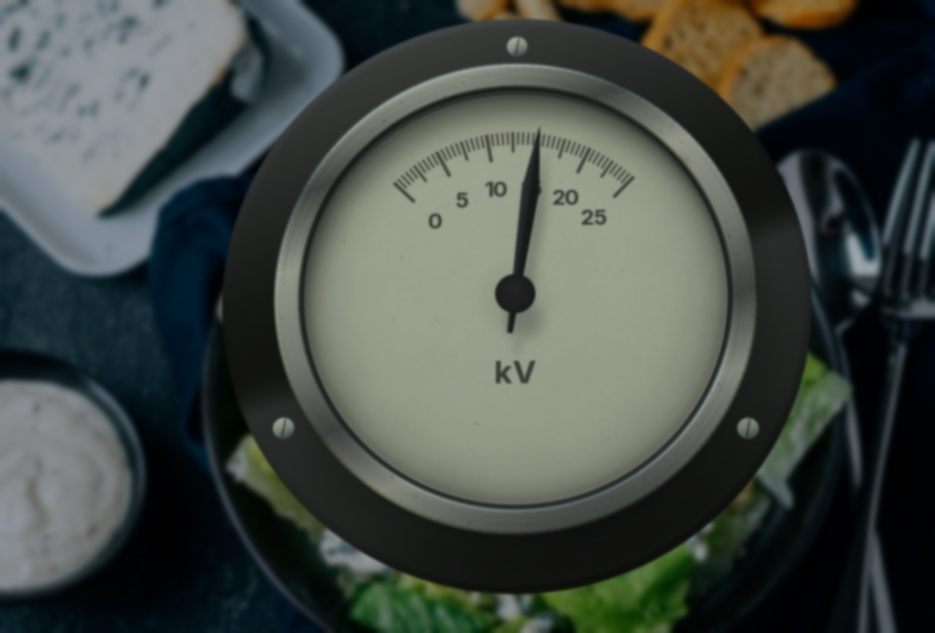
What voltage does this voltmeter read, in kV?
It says 15 kV
